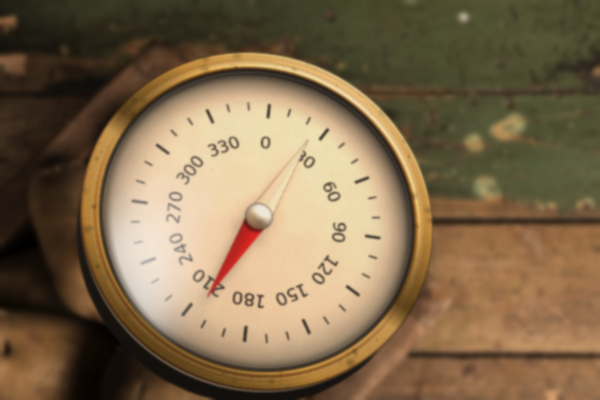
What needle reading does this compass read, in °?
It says 205 °
